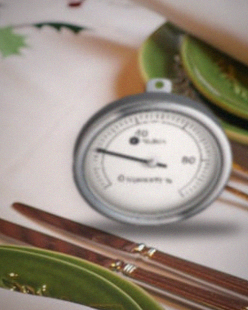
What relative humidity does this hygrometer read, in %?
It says 20 %
